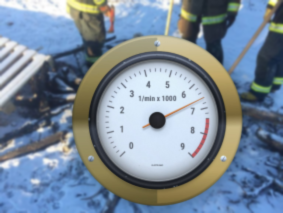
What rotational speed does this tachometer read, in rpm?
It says 6600 rpm
